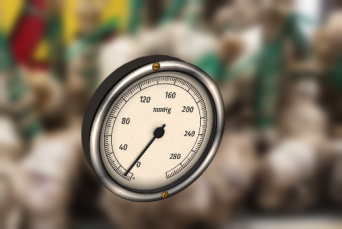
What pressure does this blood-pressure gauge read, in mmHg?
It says 10 mmHg
